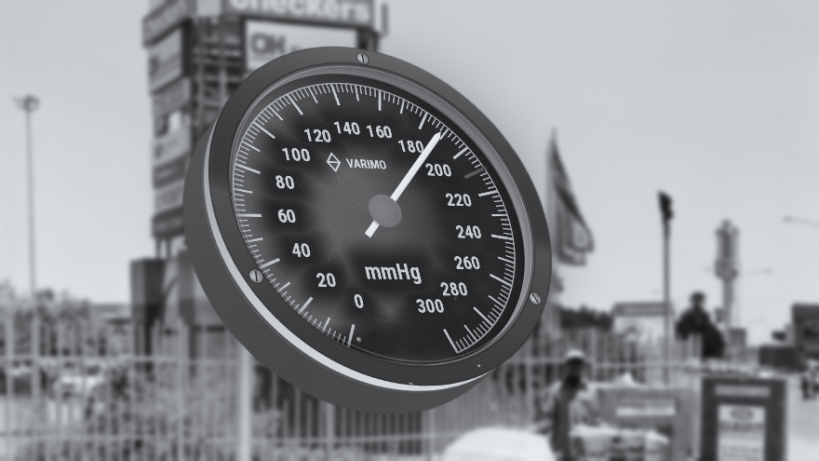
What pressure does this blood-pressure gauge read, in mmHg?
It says 188 mmHg
